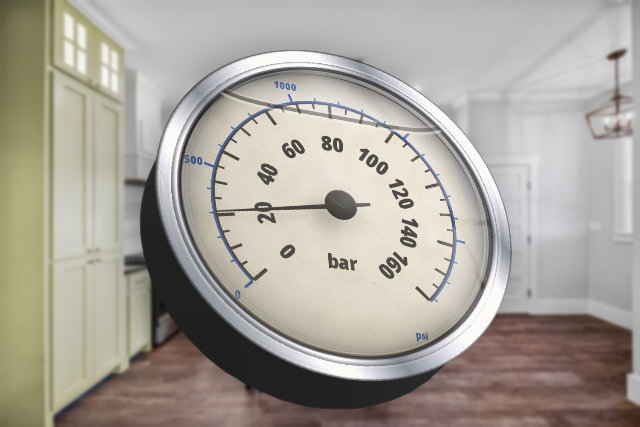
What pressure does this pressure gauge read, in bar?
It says 20 bar
